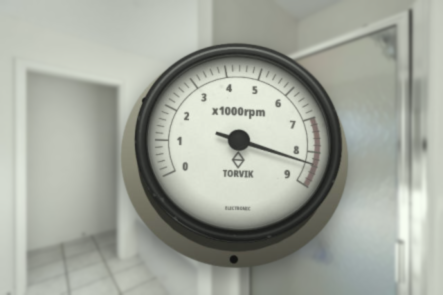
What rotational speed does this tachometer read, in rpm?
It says 8400 rpm
